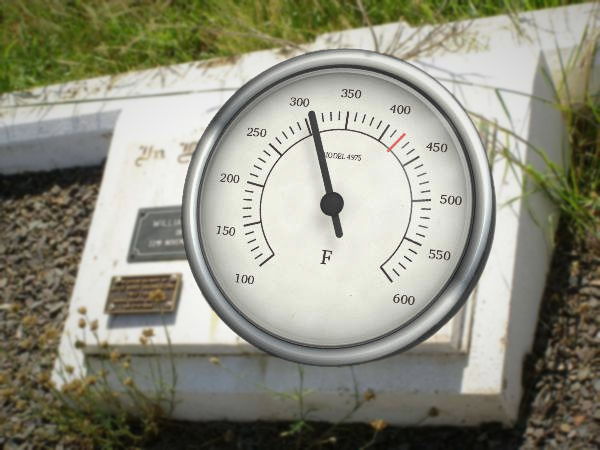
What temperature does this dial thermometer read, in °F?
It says 310 °F
